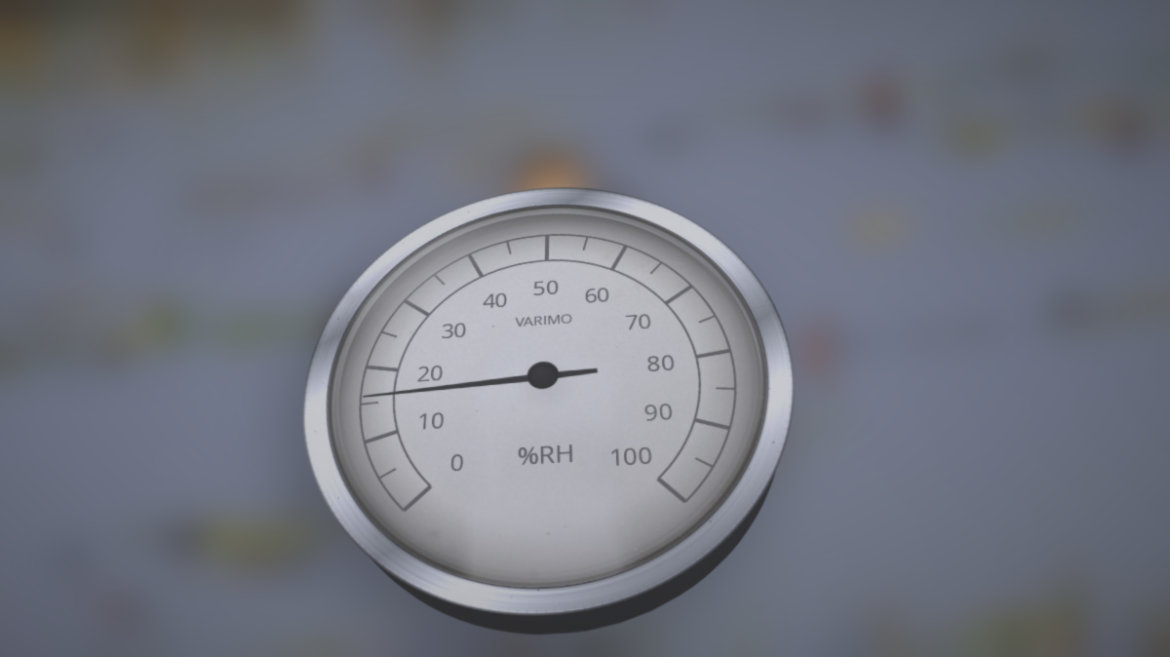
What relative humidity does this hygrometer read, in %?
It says 15 %
